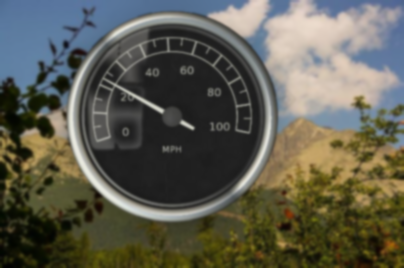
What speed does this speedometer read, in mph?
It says 22.5 mph
